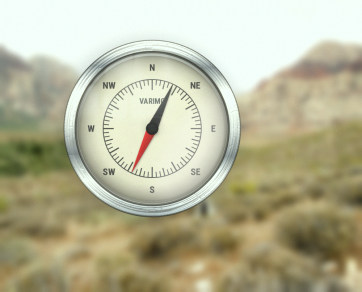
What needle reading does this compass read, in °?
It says 205 °
